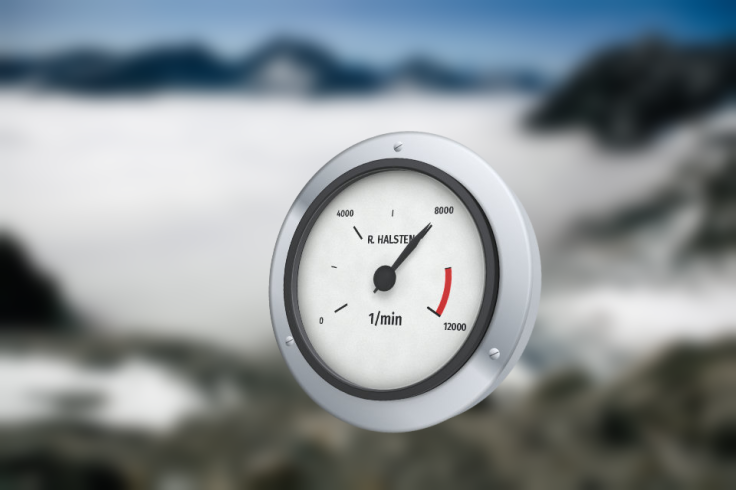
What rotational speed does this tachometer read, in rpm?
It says 8000 rpm
